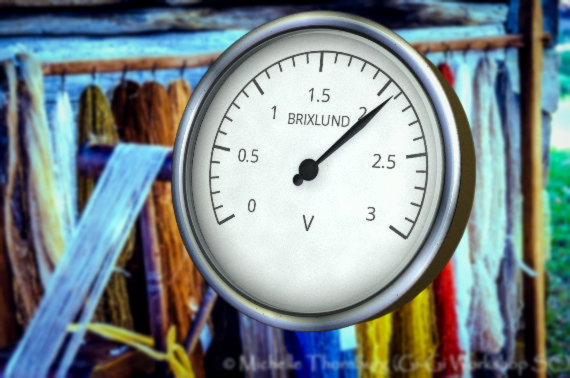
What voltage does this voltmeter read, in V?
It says 2.1 V
